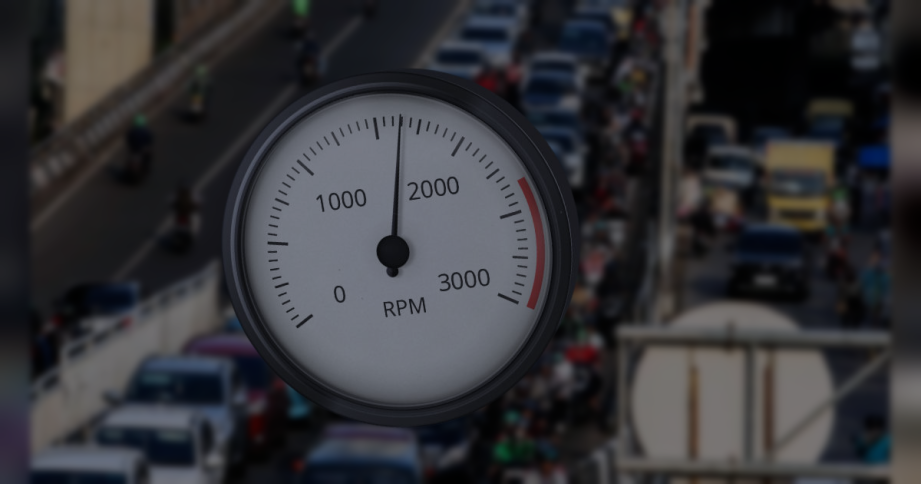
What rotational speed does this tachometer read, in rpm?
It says 1650 rpm
